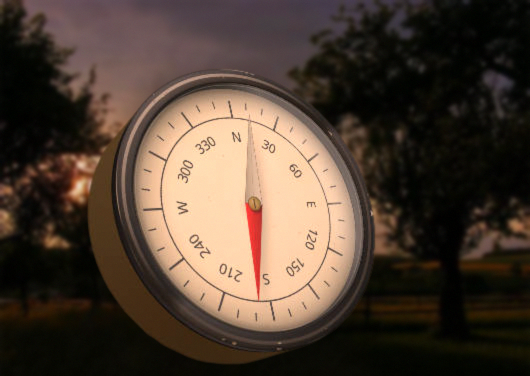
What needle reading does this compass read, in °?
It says 190 °
